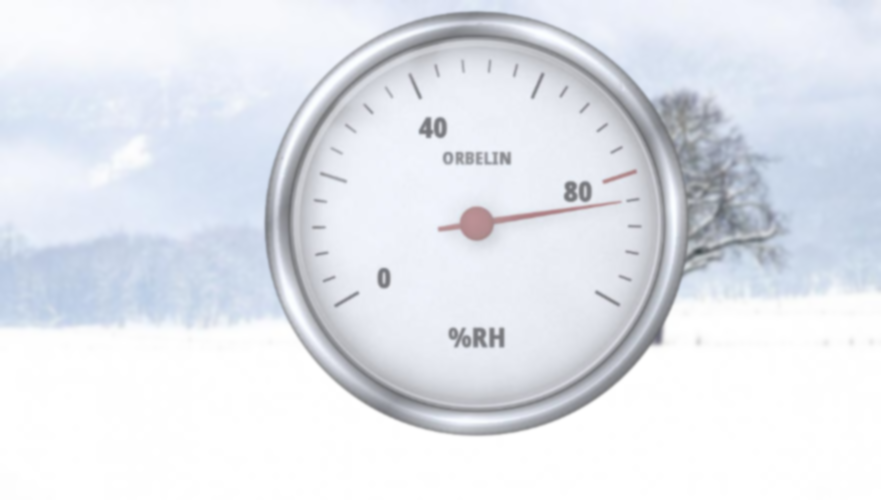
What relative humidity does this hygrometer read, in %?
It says 84 %
